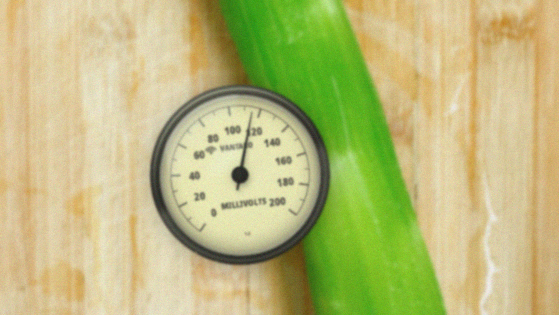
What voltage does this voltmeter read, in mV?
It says 115 mV
